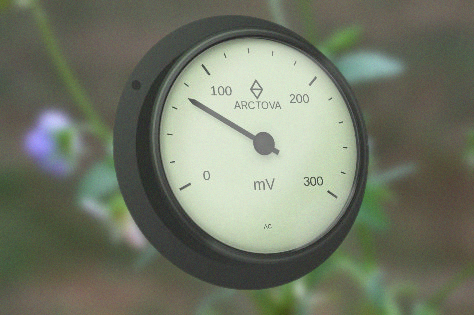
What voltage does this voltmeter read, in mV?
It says 70 mV
